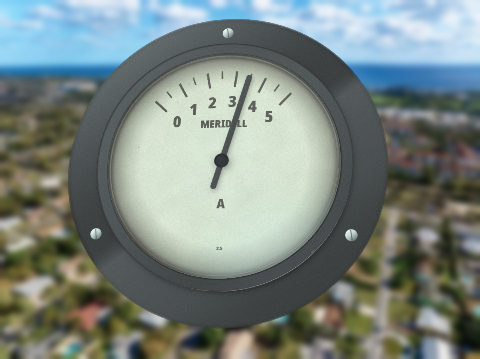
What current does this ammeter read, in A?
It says 3.5 A
